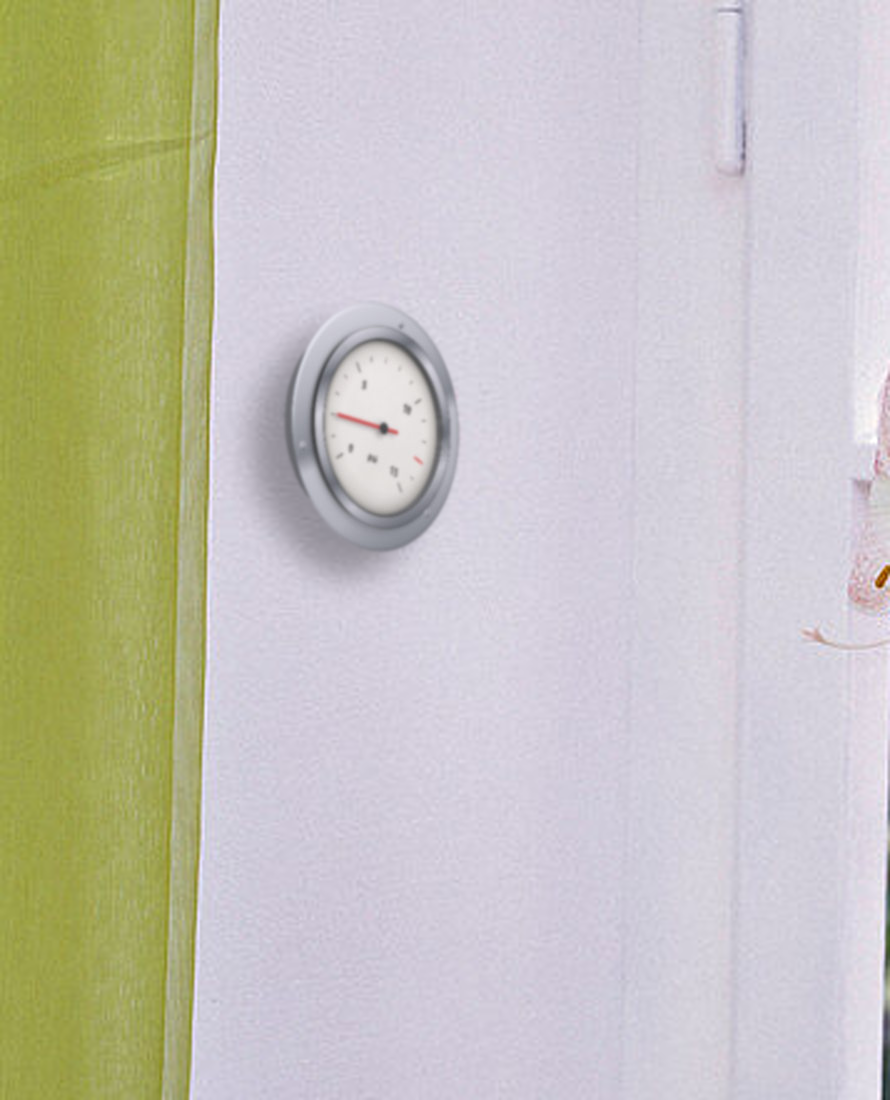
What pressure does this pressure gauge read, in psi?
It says 2 psi
